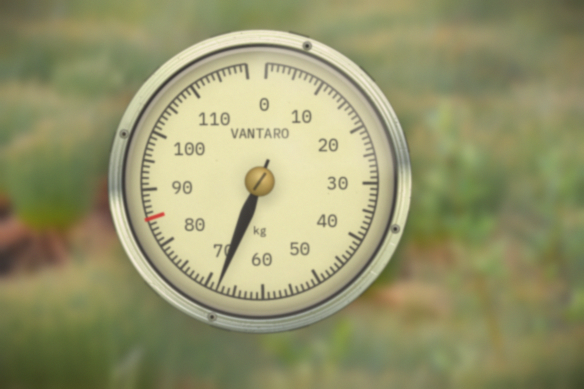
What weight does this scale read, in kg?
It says 68 kg
